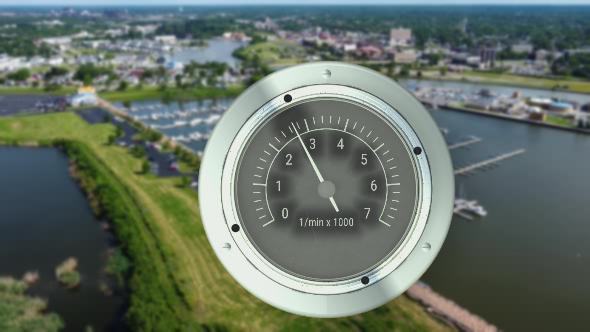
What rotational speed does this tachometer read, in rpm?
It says 2700 rpm
